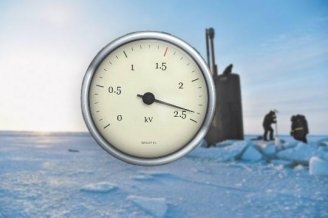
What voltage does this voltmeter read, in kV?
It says 2.4 kV
